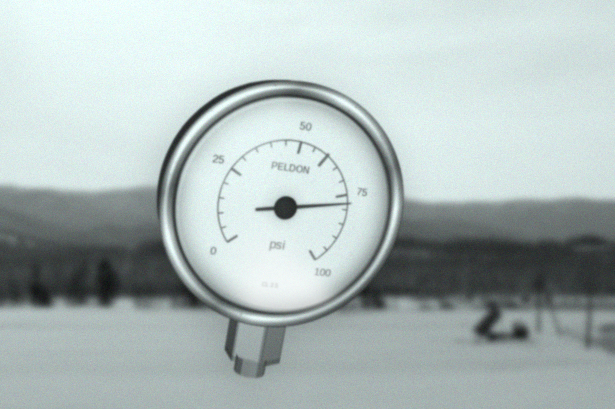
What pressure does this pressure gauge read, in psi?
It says 77.5 psi
